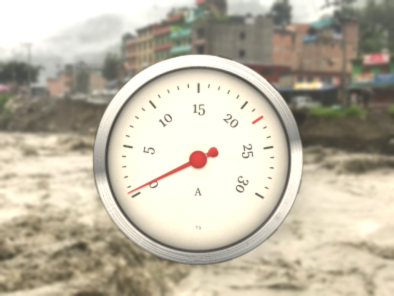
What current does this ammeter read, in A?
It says 0.5 A
